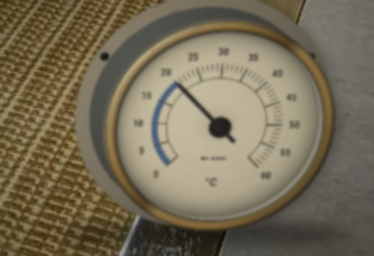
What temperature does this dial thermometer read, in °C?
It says 20 °C
